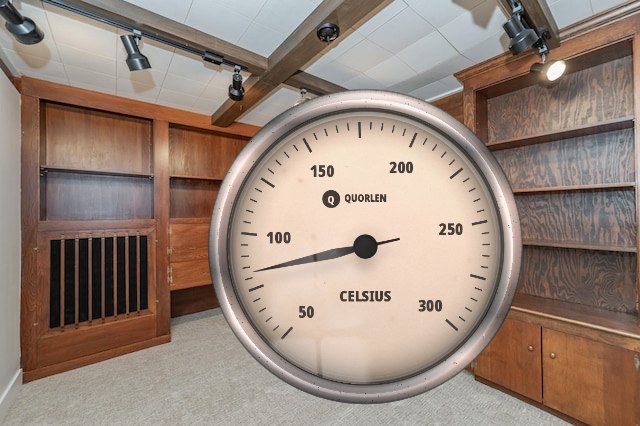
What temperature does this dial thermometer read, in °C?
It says 82.5 °C
